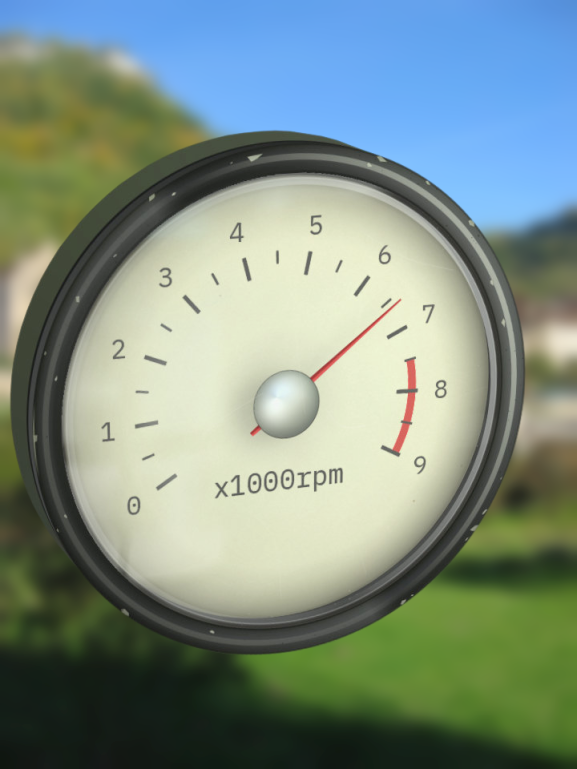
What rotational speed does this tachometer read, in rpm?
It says 6500 rpm
